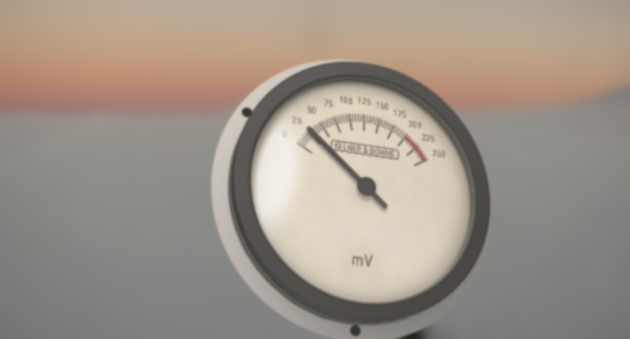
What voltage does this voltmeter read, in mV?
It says 25 mV
